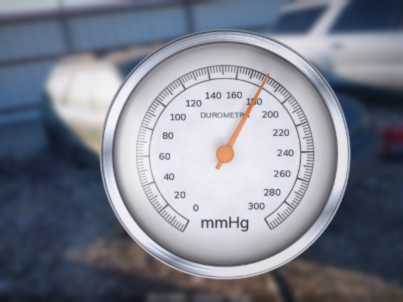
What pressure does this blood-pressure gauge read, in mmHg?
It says 180 mmHg
